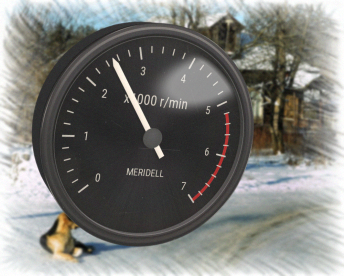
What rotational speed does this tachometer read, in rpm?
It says 2500 rpm
